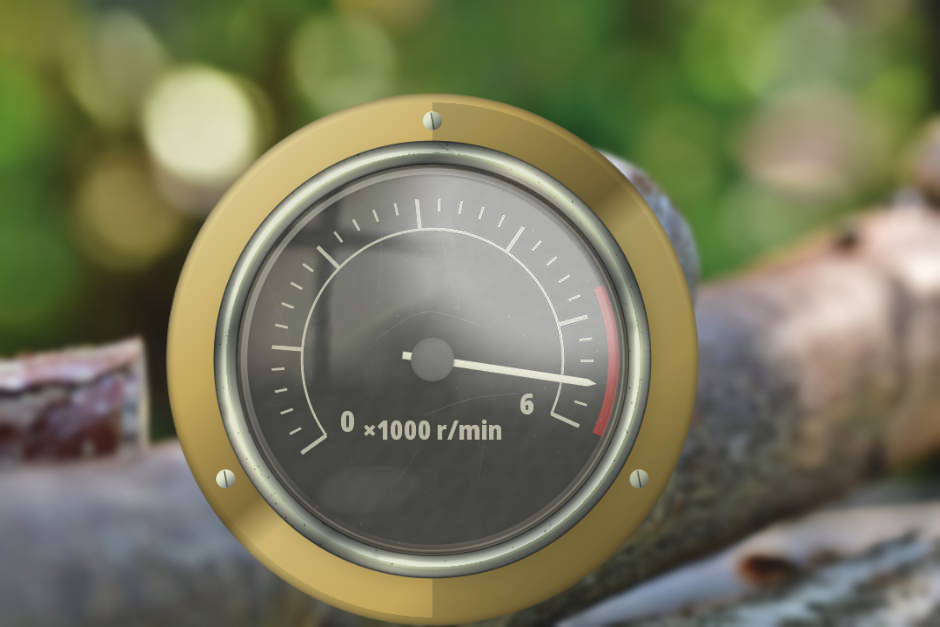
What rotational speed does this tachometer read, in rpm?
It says 5600 rpm
